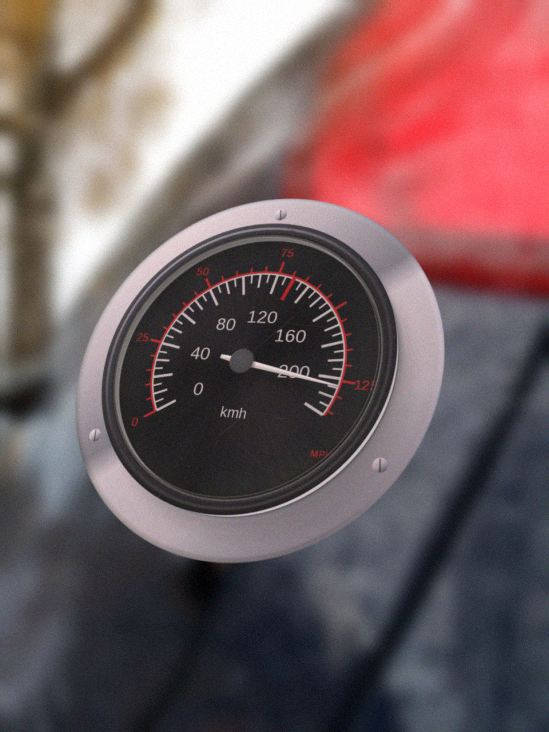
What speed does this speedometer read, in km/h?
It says 205 km/h
